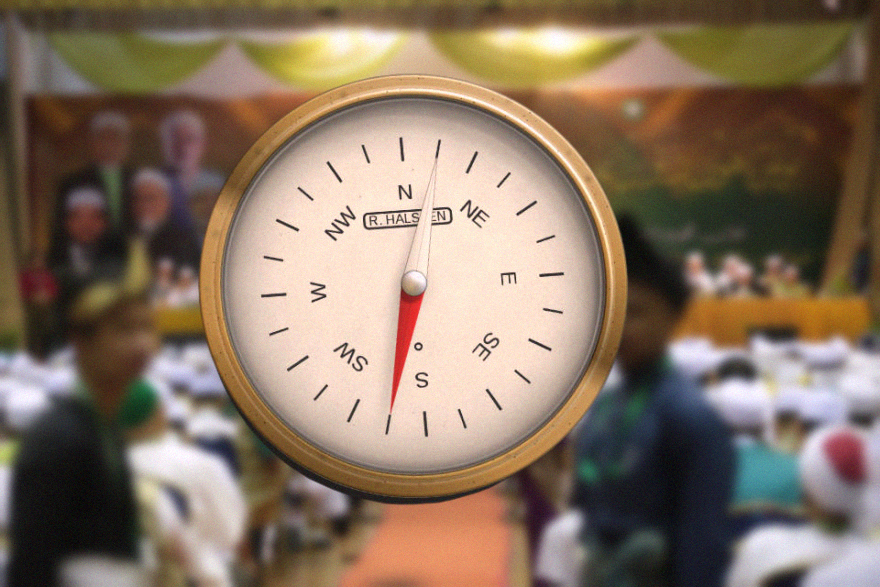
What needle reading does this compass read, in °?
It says 195 °
